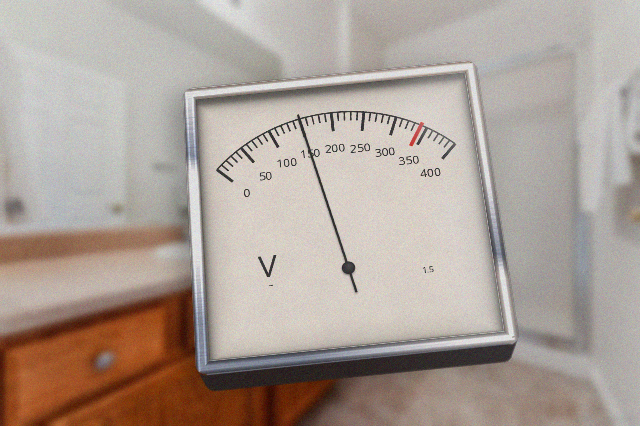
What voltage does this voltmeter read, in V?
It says 150 V
